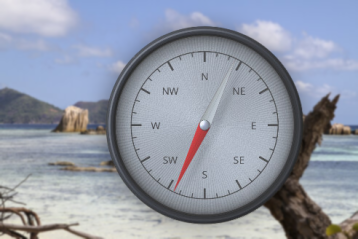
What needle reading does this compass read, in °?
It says 205 °
